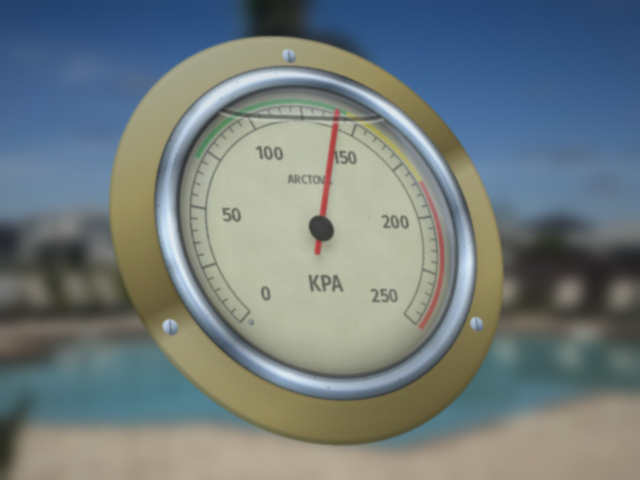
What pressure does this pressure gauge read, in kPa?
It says 140 kPa
